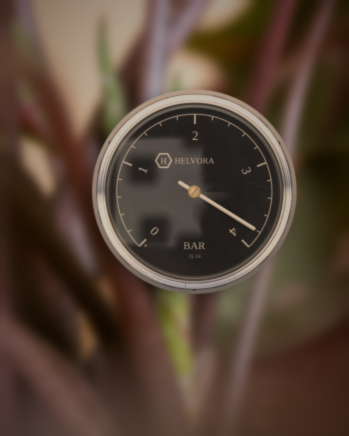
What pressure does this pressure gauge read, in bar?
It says 3.8 bar
